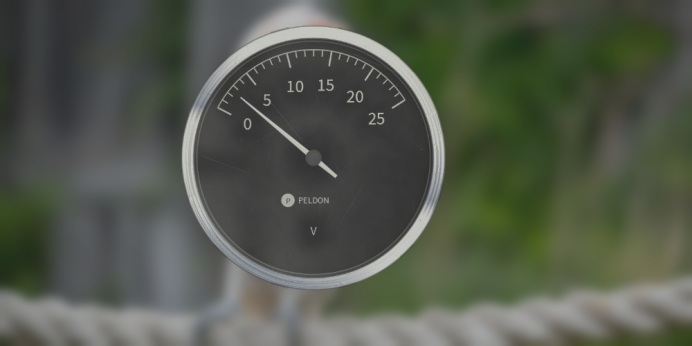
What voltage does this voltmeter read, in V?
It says 2.5 V
